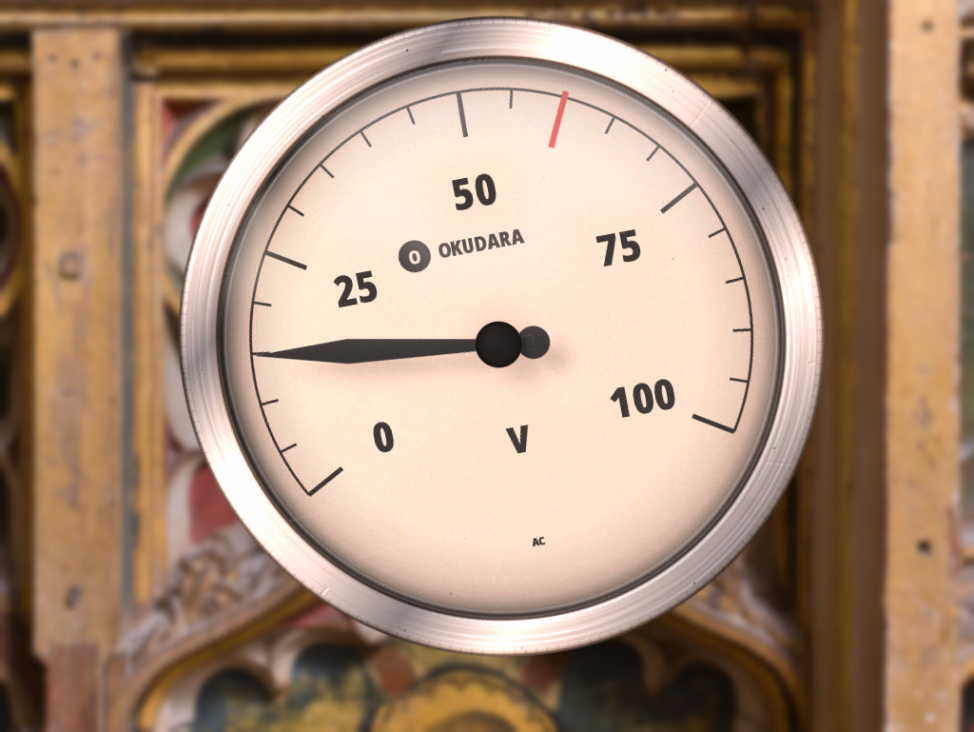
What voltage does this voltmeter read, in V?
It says 15 V
